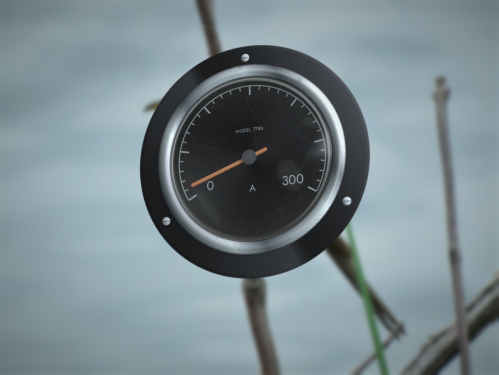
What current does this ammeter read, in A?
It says 10 A
